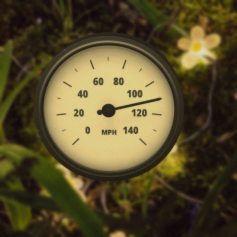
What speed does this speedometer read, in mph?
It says 110 mph
